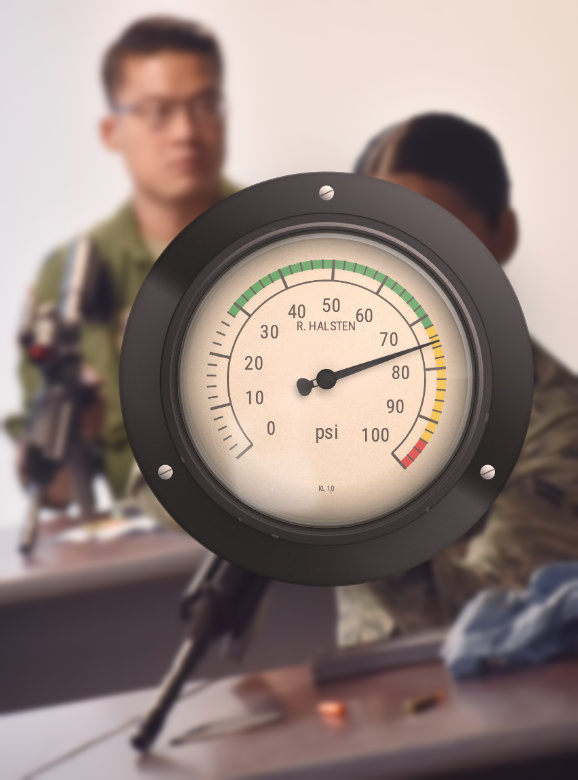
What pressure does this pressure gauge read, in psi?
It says 75 psi
